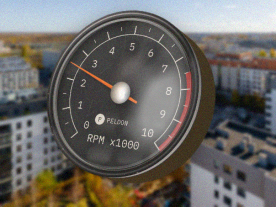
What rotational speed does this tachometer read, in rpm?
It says 2500 rpm
